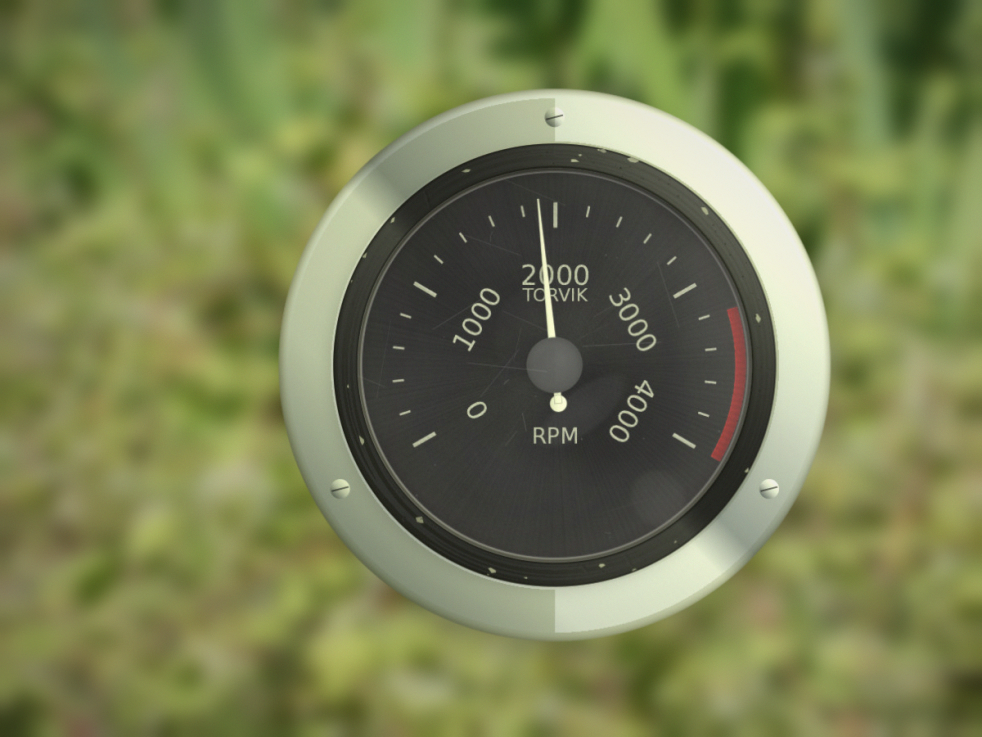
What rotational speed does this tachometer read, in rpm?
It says 1900 rpm
